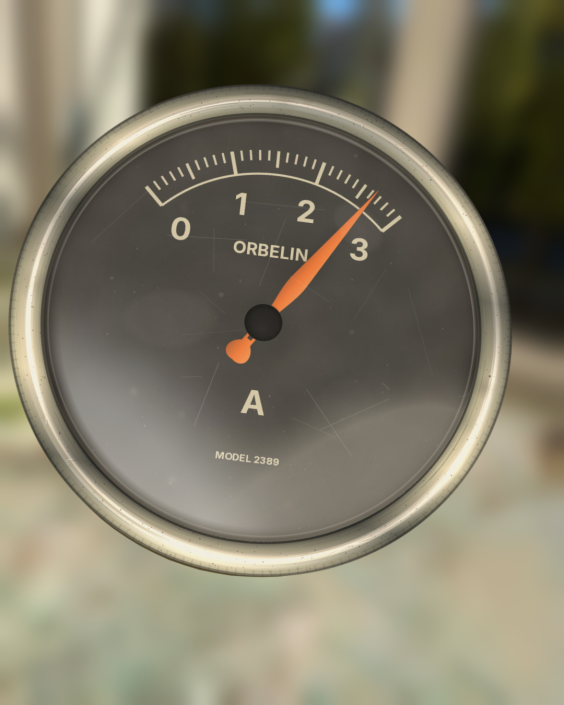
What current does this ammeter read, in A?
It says 2.65 A
